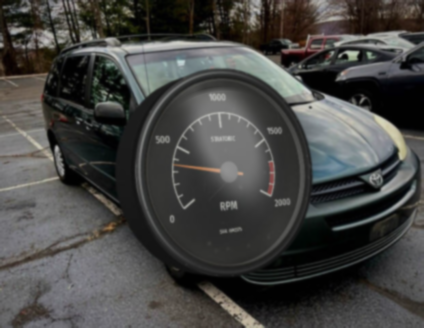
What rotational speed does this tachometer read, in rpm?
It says 350 rpm
